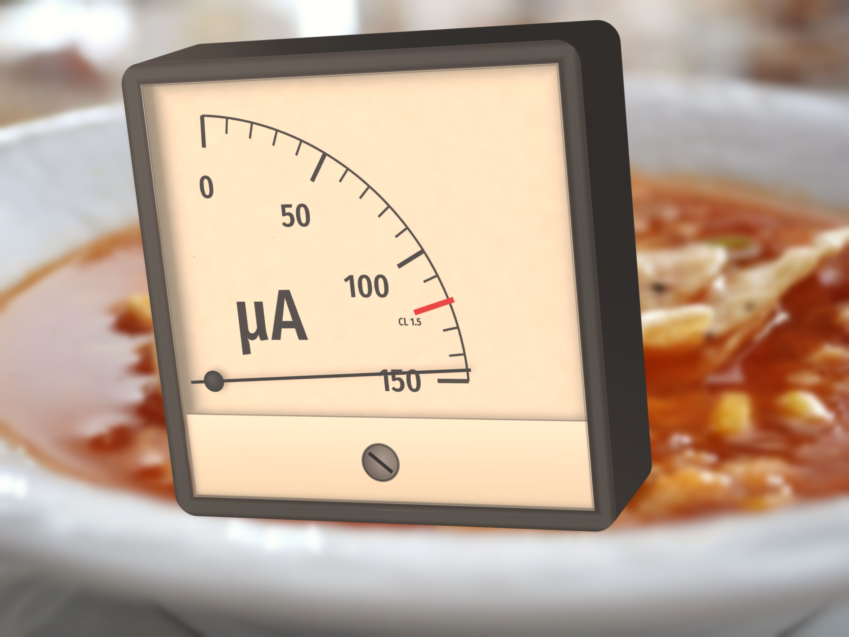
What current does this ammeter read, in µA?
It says 145 µA
